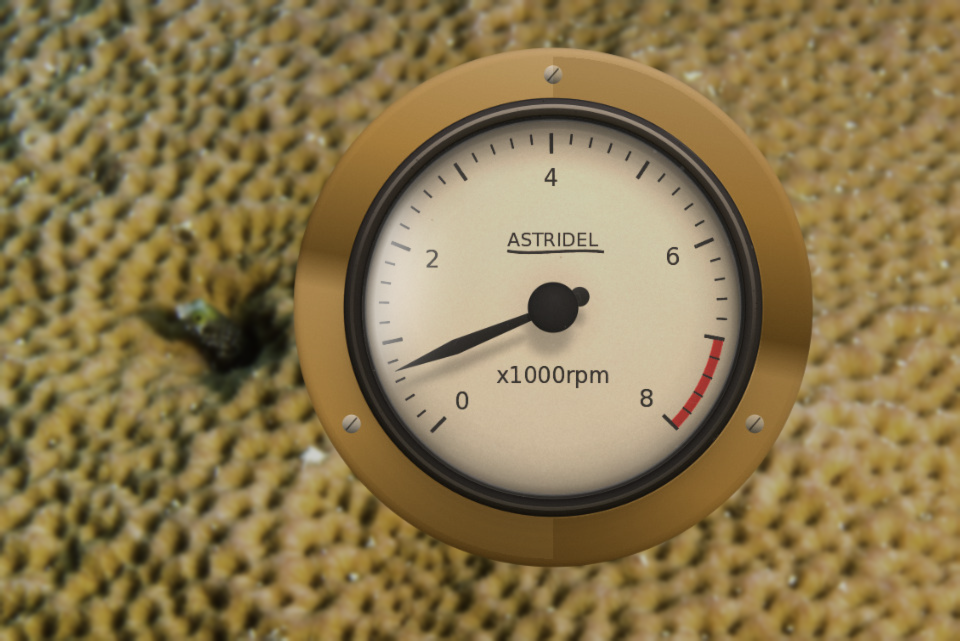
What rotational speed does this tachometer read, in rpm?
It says 700 rpm
